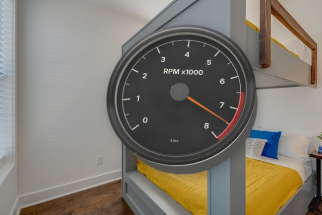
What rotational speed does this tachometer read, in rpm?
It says 7500 rpm
